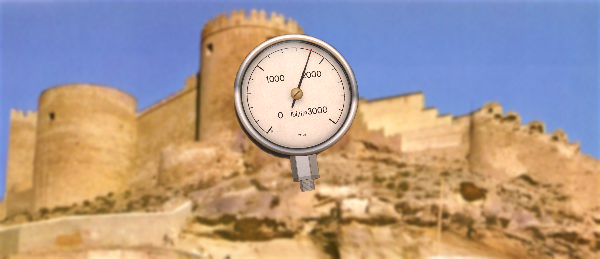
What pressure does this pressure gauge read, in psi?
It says 1800 psi
